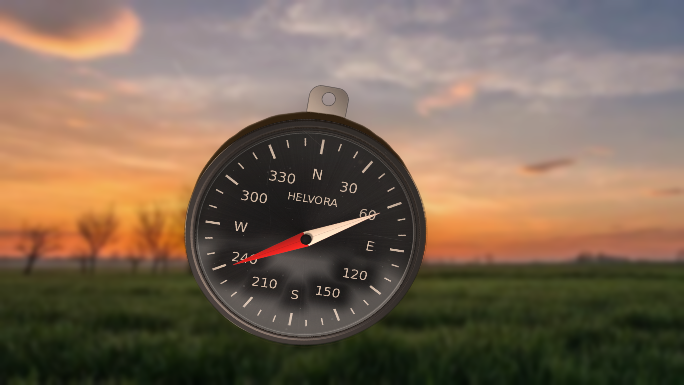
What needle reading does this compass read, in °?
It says 240 °
